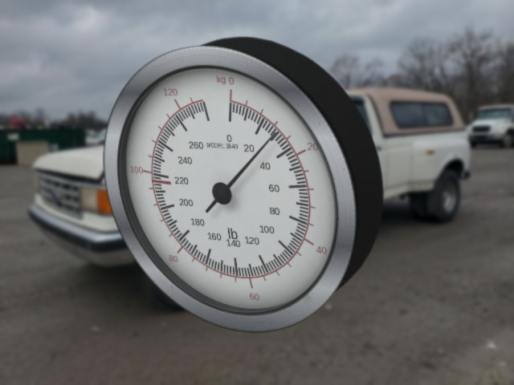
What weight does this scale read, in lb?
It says 30 lb
